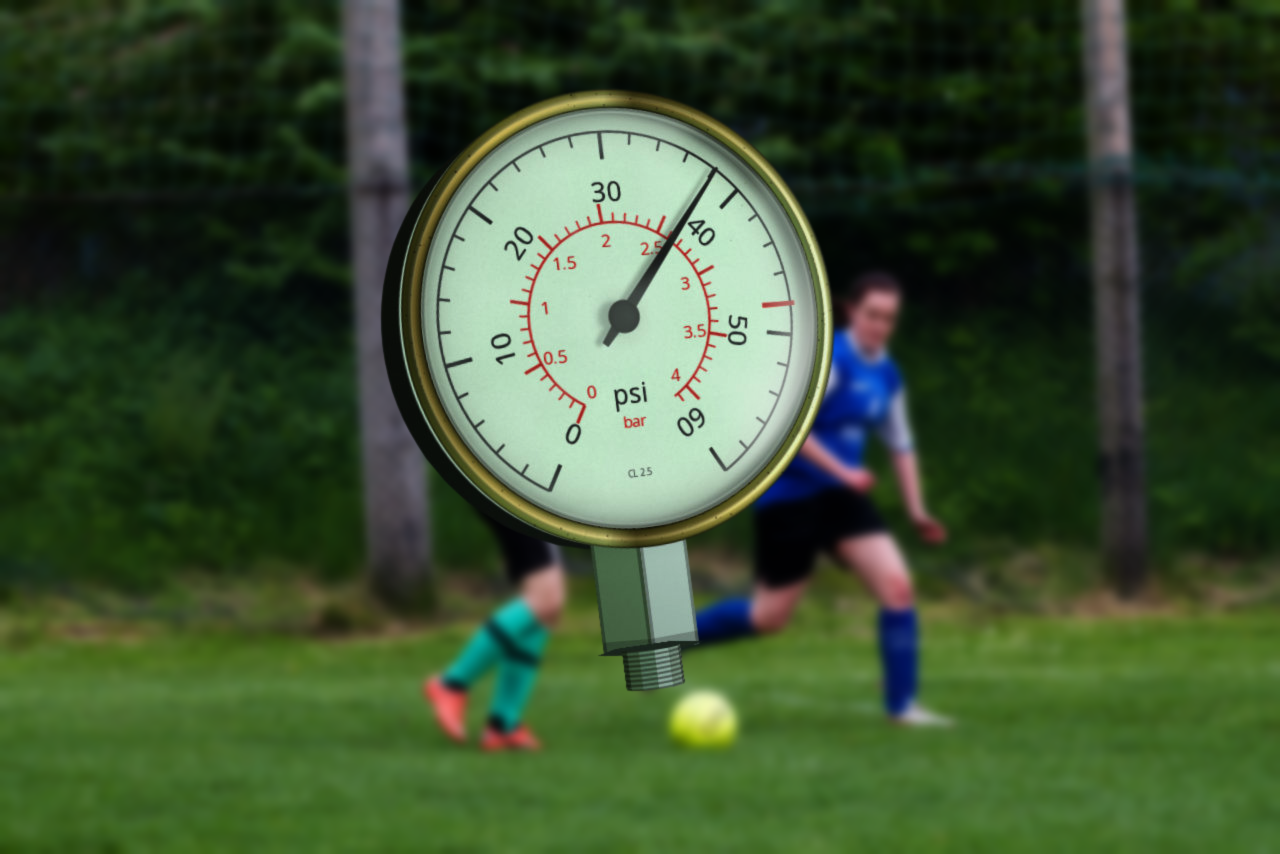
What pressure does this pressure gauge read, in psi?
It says 38 psi
